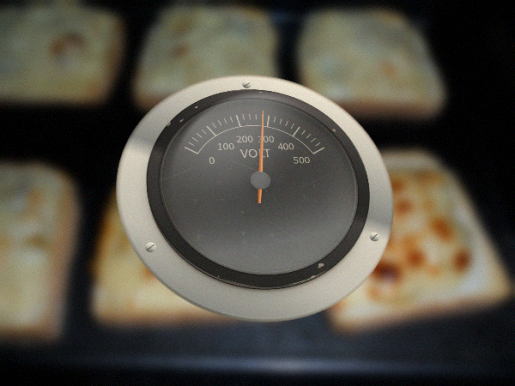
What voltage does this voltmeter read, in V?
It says 280 V
